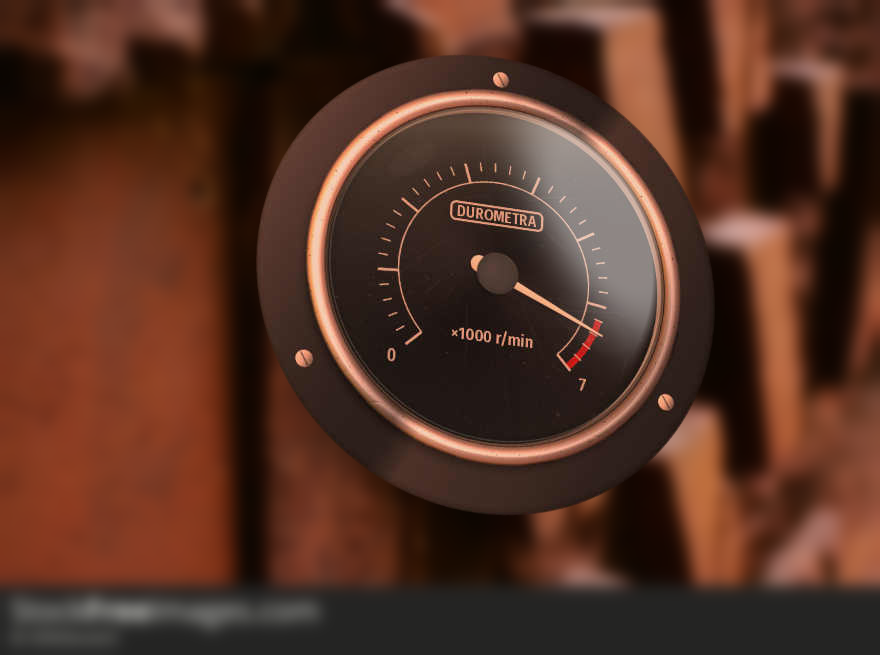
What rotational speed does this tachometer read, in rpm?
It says 6400 rpm
